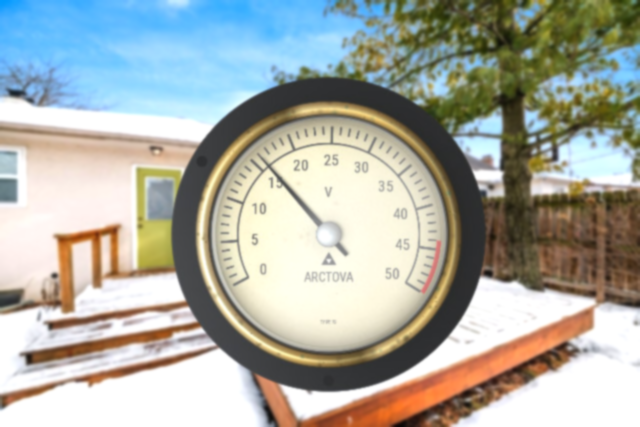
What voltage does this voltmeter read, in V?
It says 16 V
